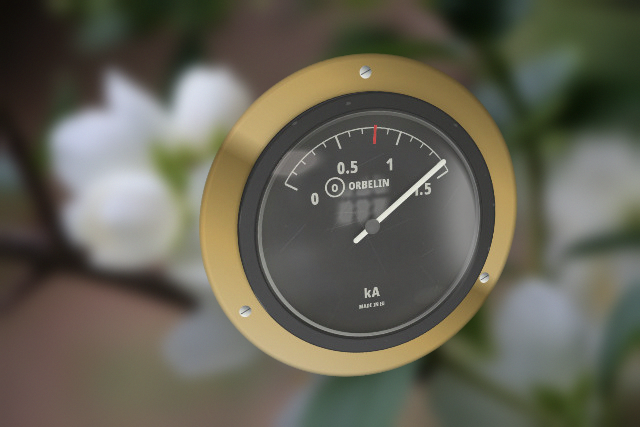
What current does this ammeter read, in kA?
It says 1.4 kA
